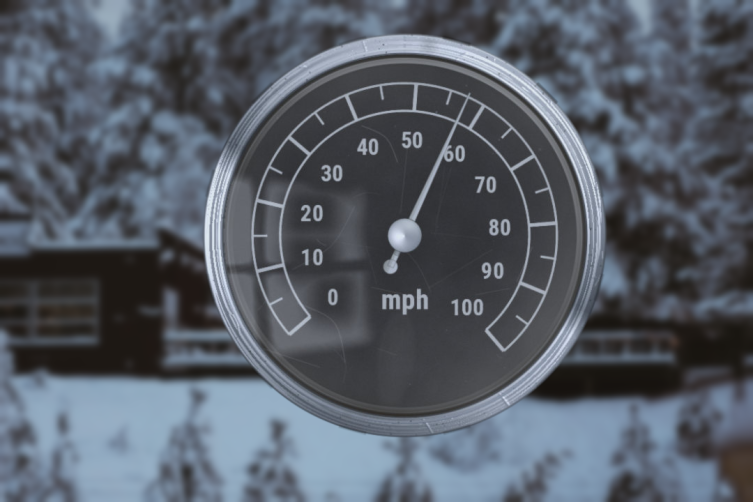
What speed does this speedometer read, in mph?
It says 57.5 mph
